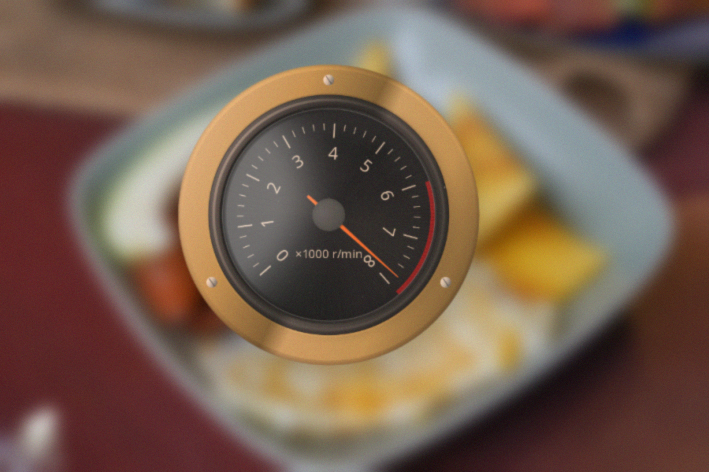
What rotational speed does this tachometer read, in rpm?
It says 7800 rpm
